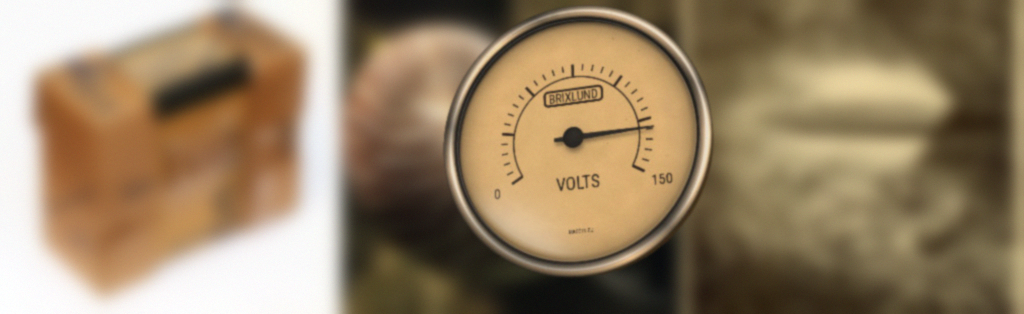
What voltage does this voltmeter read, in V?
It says 130 V
